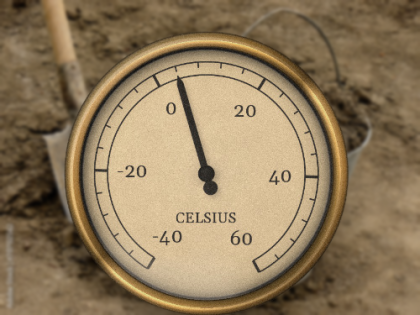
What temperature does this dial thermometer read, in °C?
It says 4 °C
